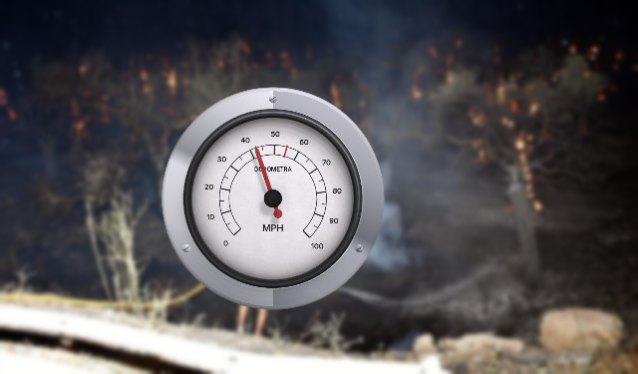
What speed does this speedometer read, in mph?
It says 42.5 mph
